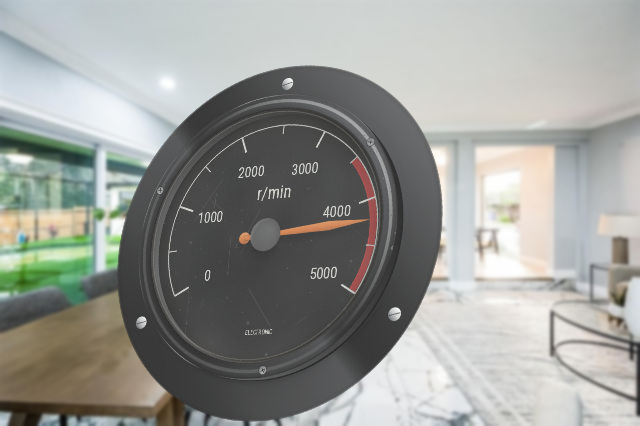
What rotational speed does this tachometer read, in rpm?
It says 4250 rpm
